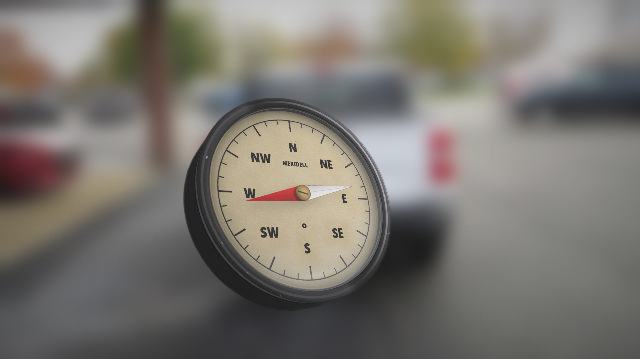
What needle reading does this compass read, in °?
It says 260 °
